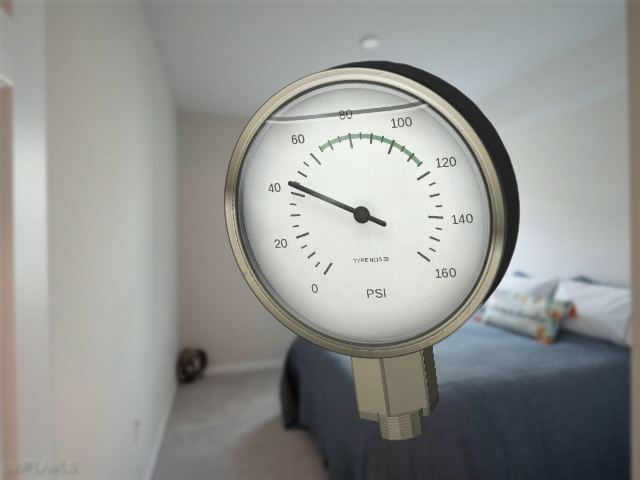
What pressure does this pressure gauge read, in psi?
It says 45 psi
